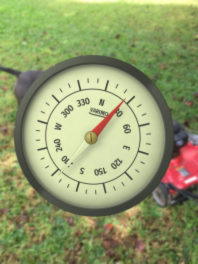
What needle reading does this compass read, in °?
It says 25 °
